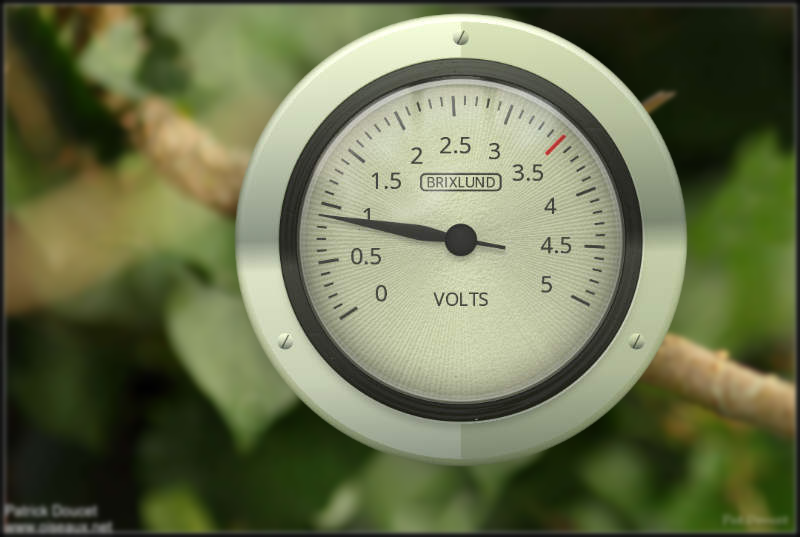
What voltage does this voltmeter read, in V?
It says 0.9 V
